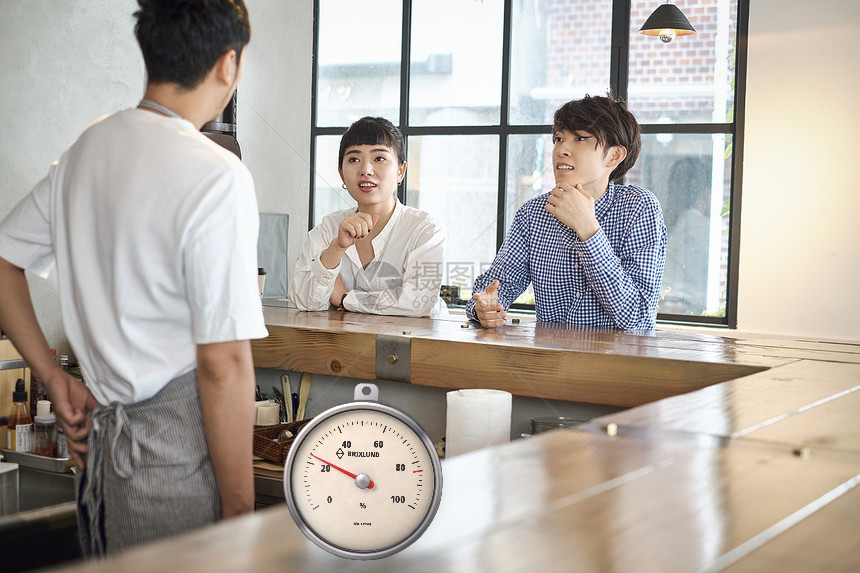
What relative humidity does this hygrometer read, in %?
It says 24 %
